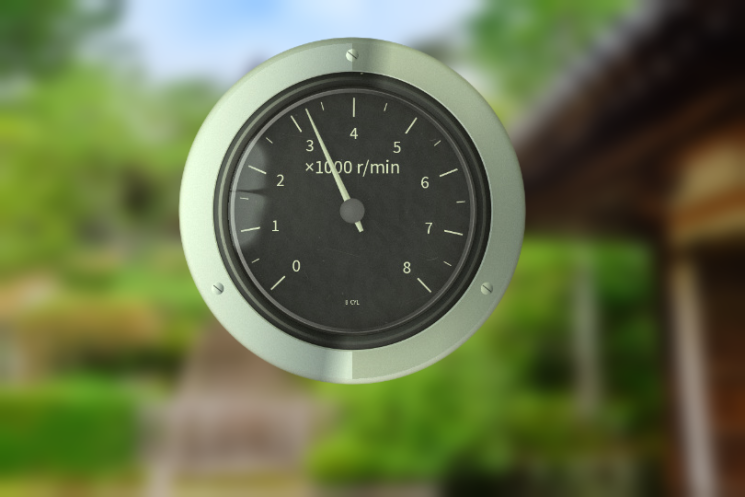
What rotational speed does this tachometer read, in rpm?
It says 3250 rpm
